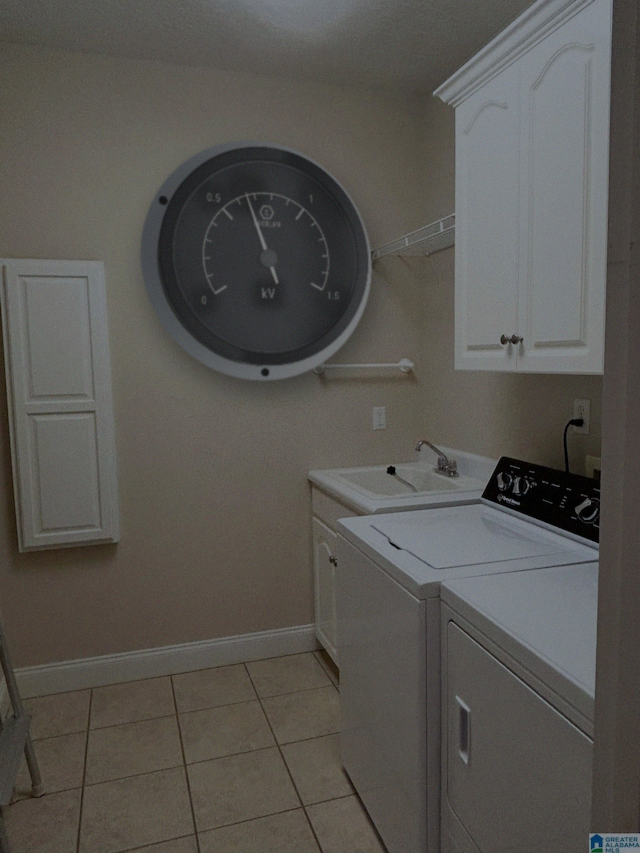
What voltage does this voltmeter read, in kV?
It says 0.65 kV
